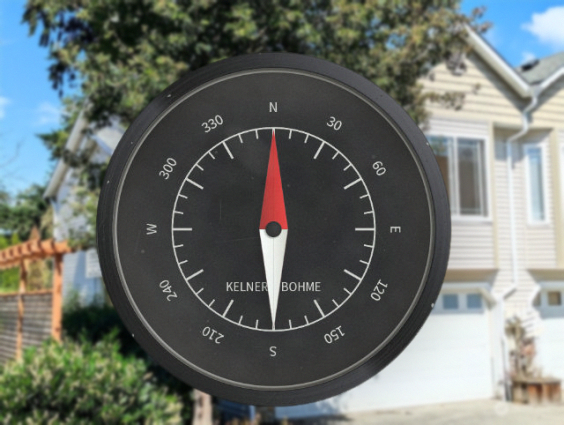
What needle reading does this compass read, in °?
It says 0 °
